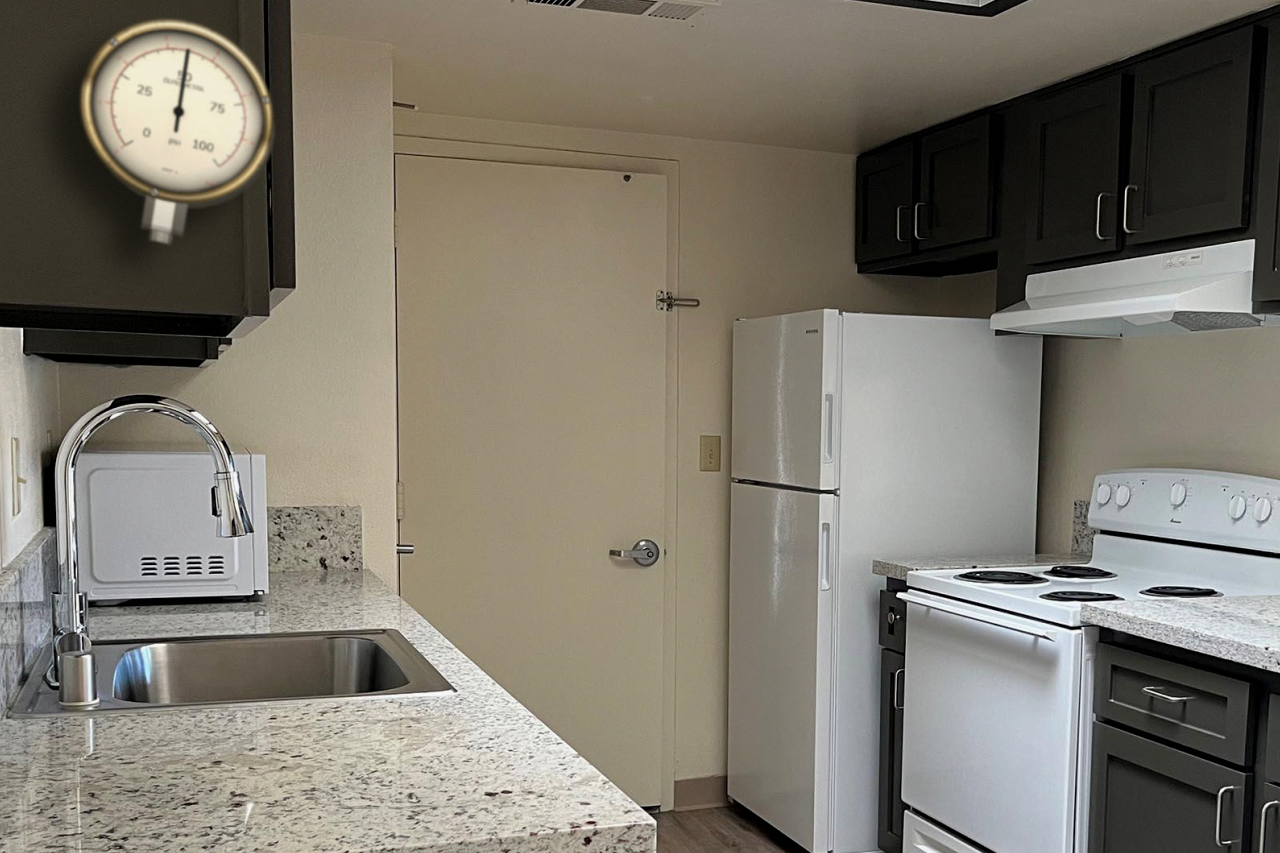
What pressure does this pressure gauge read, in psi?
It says 50 psi
